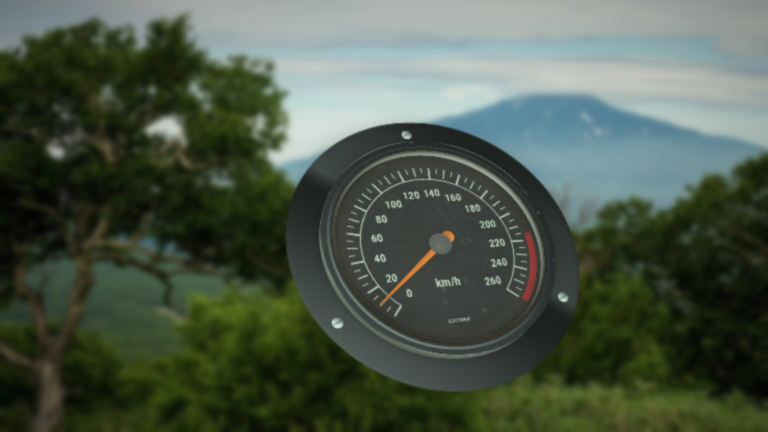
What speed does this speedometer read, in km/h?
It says 10 km/h
